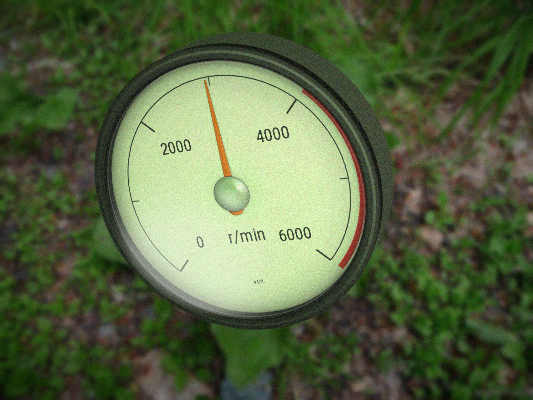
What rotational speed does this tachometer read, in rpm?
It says 3000 rpm
